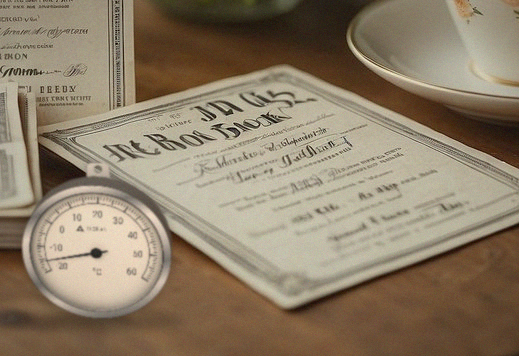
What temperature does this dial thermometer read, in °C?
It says -15 °C
